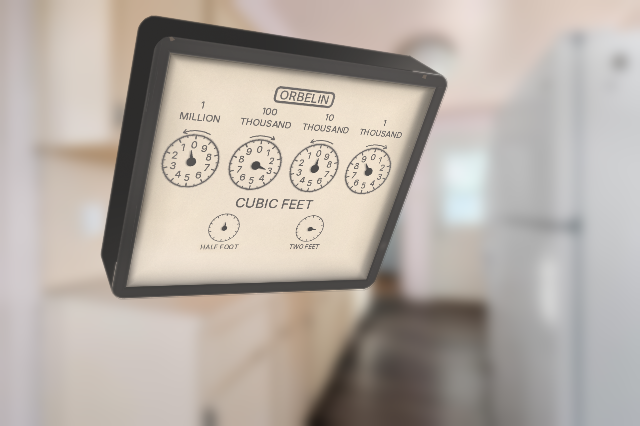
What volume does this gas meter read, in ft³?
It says 29900 ft³
